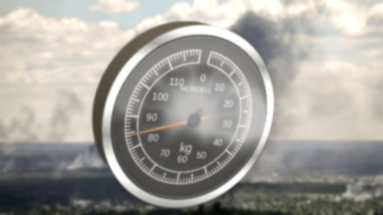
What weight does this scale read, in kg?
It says 85 kg
